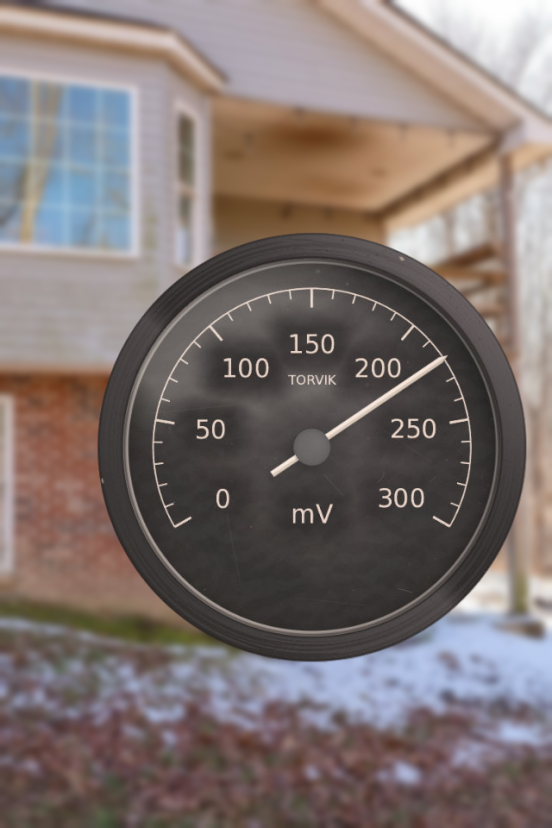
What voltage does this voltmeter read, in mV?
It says 220 mV
